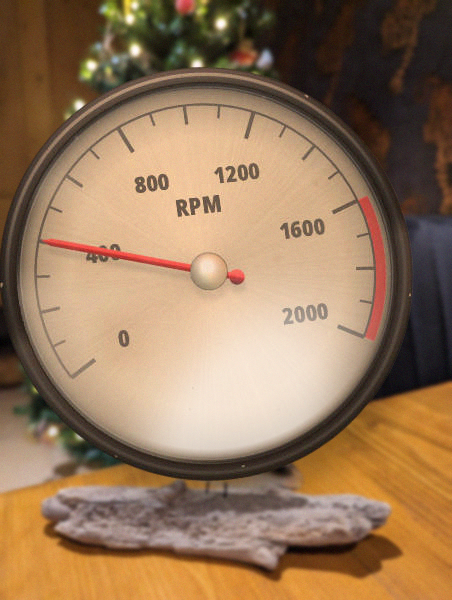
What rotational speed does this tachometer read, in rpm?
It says 400 rpm
